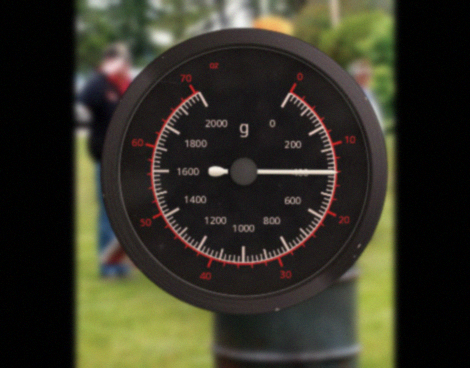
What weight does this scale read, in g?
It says 400 g
